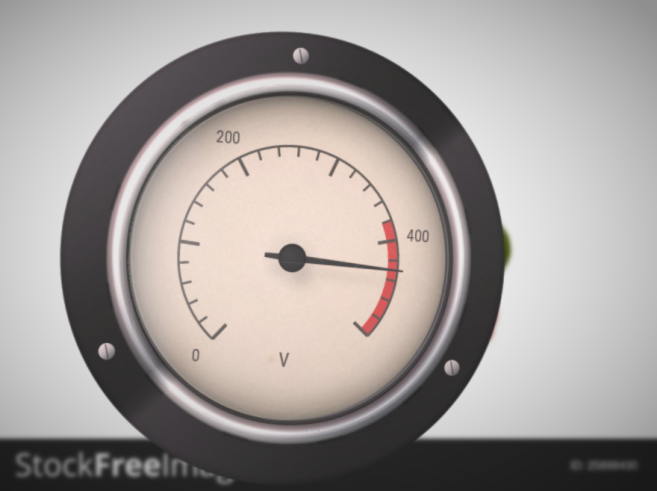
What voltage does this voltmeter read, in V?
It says 430 V
